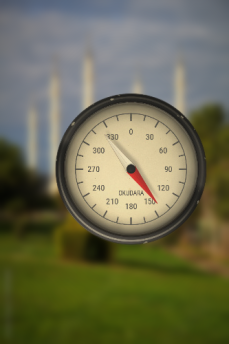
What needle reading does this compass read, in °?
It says 142.5 °
